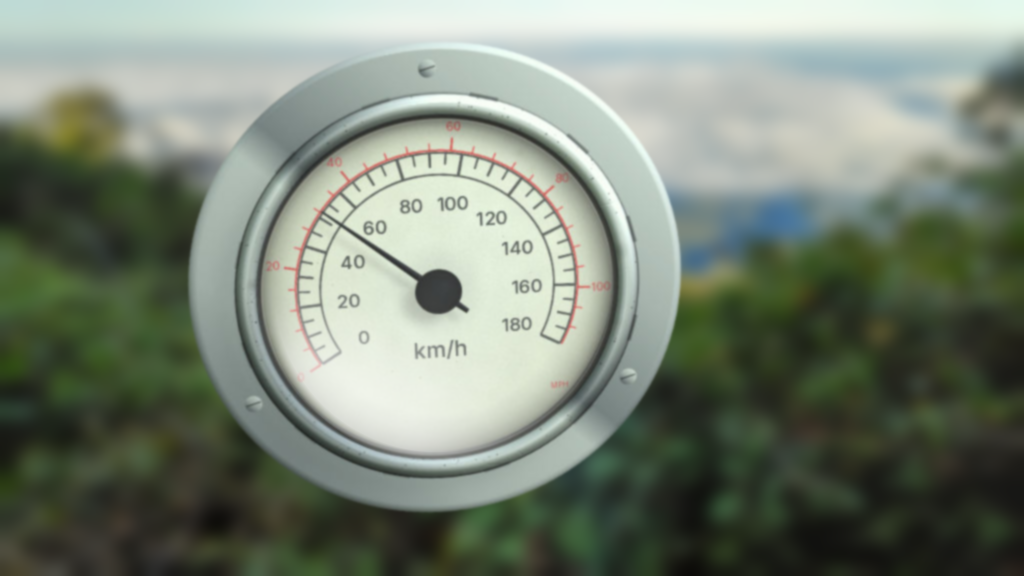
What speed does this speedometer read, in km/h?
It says 52.5 km/h
